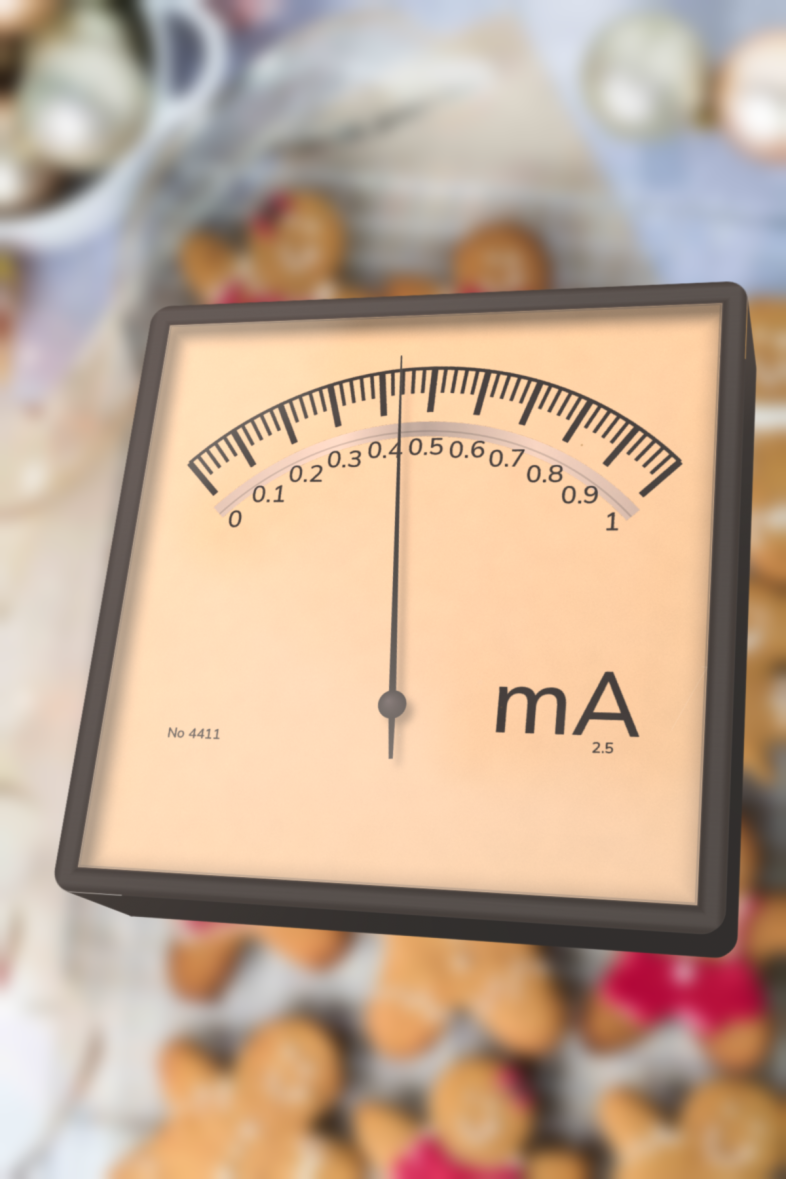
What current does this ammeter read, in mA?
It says 0.44 mA
